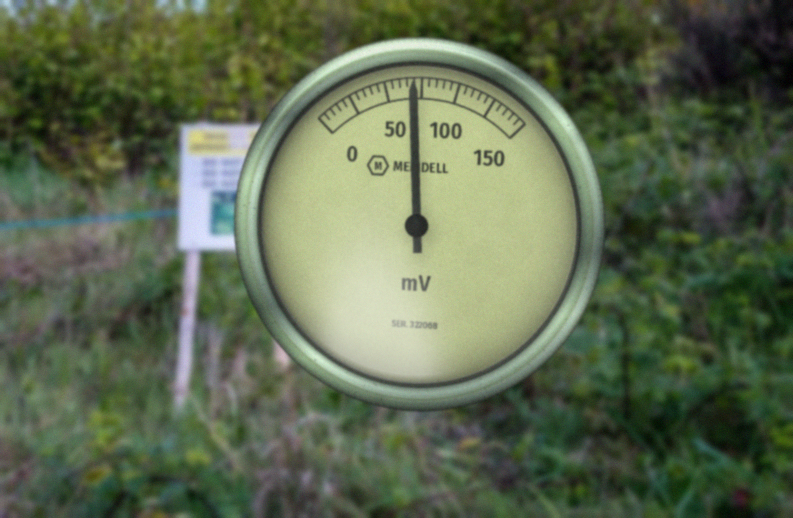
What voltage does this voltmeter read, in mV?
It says 70 mV
